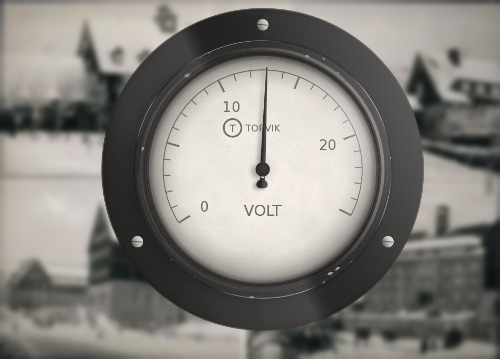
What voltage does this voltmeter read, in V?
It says 13 V
